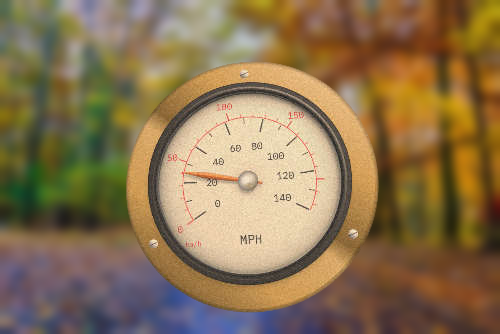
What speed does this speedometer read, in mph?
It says 25 mph
